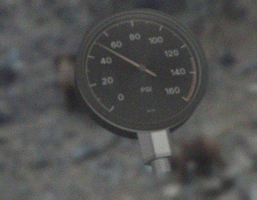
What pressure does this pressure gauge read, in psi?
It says 50 psi
